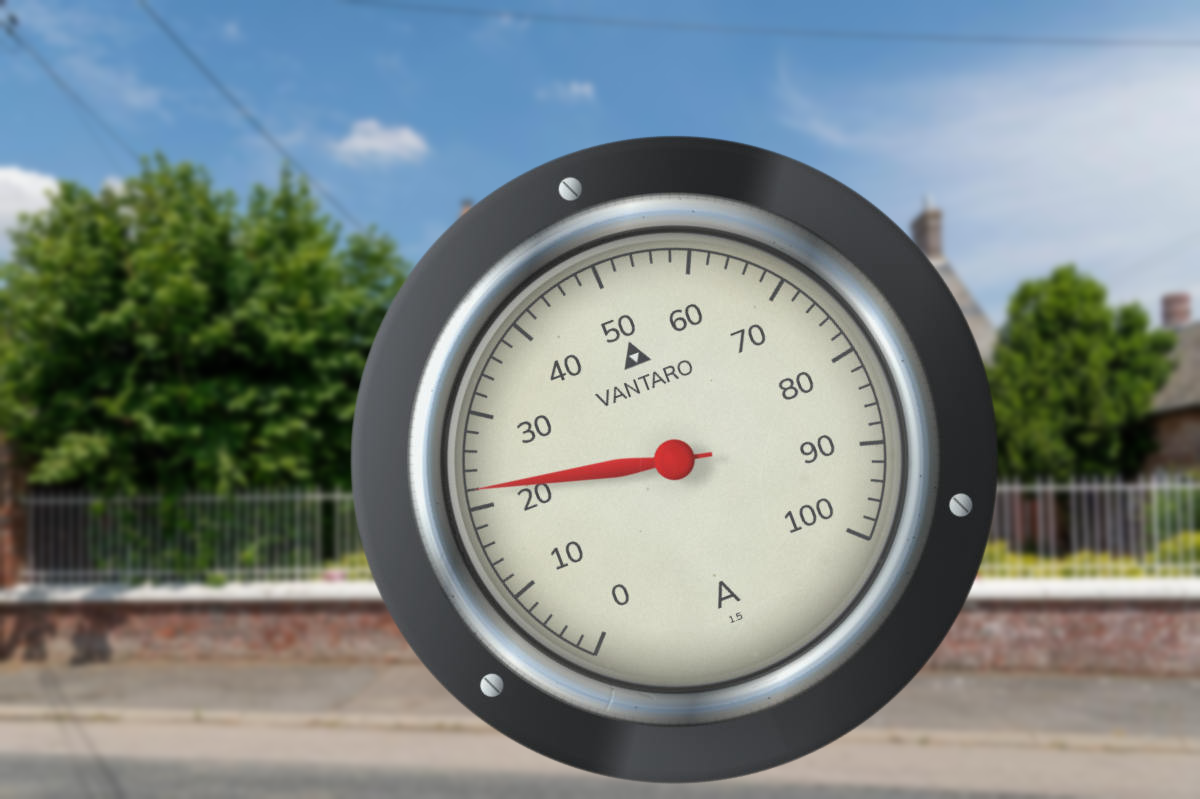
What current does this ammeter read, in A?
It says 22 A
